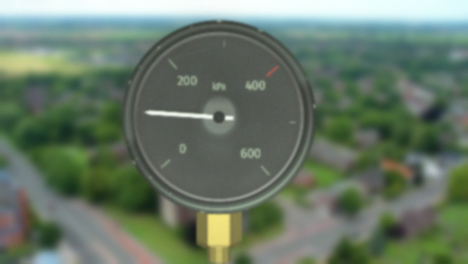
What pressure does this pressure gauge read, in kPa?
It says 100 kPa
